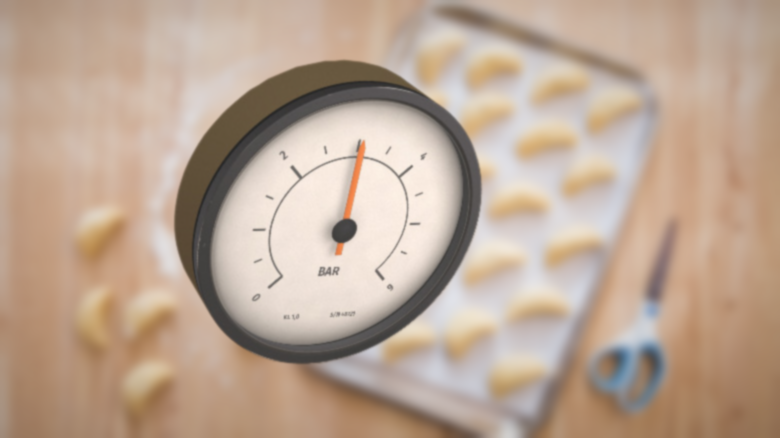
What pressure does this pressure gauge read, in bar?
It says 3 bar
